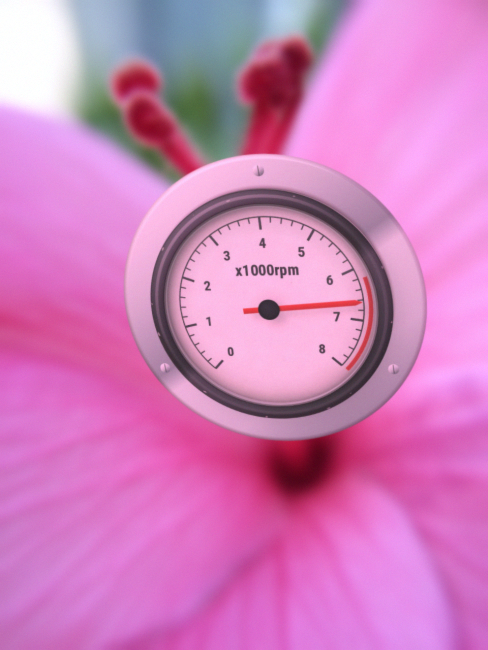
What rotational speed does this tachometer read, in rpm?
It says 6600 rpm
